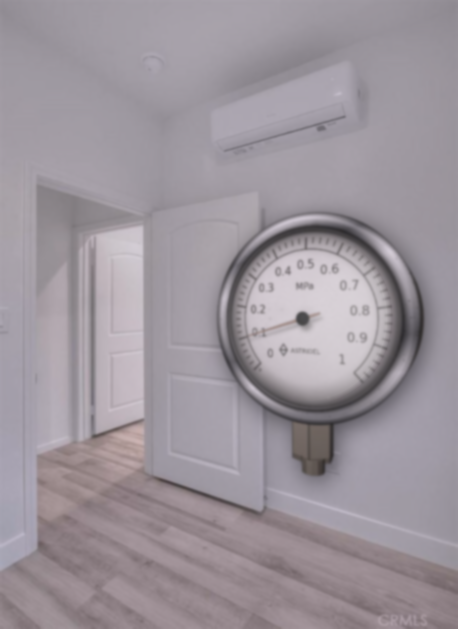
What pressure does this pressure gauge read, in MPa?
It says 0.1 MPa
